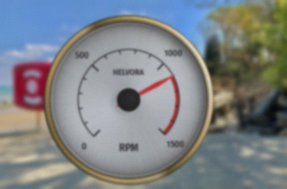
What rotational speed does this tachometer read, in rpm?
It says 1100 rpm
